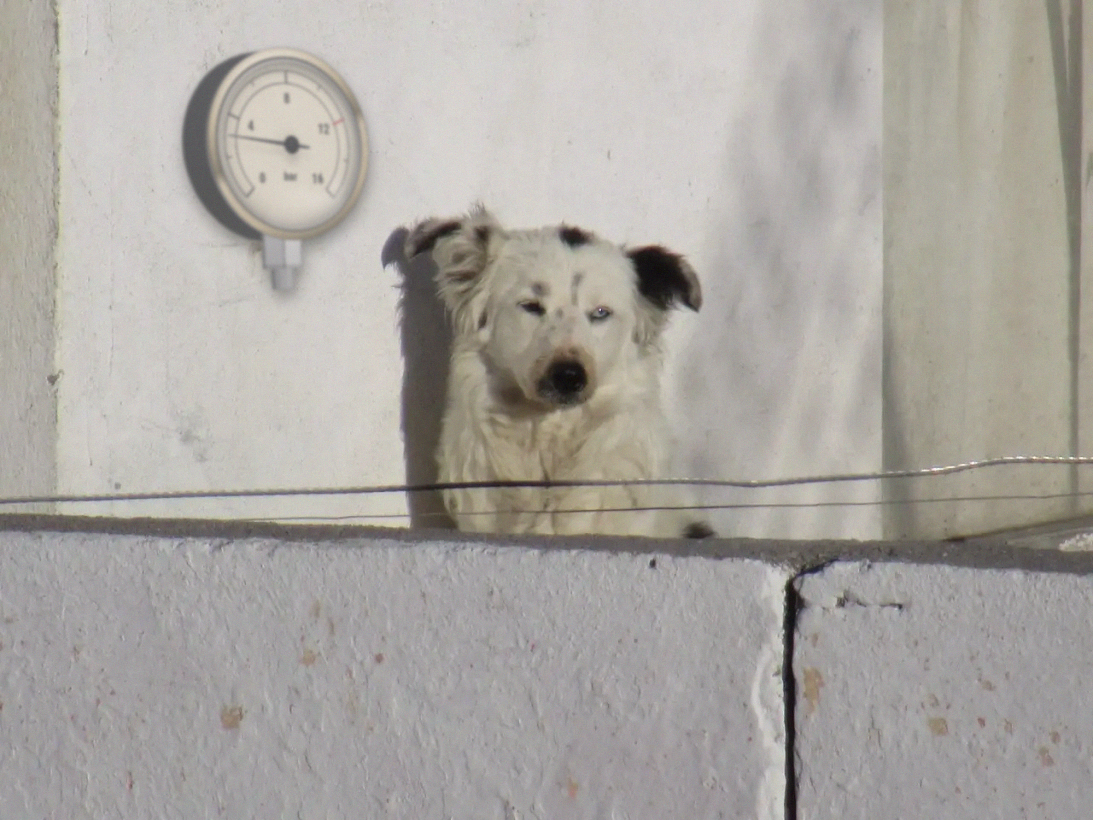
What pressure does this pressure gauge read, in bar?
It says 3 bar
